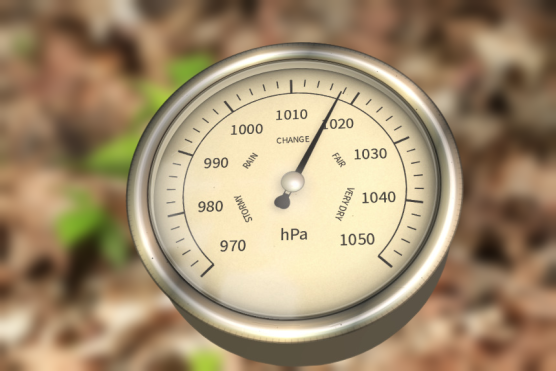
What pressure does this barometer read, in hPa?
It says 1018 hPa
